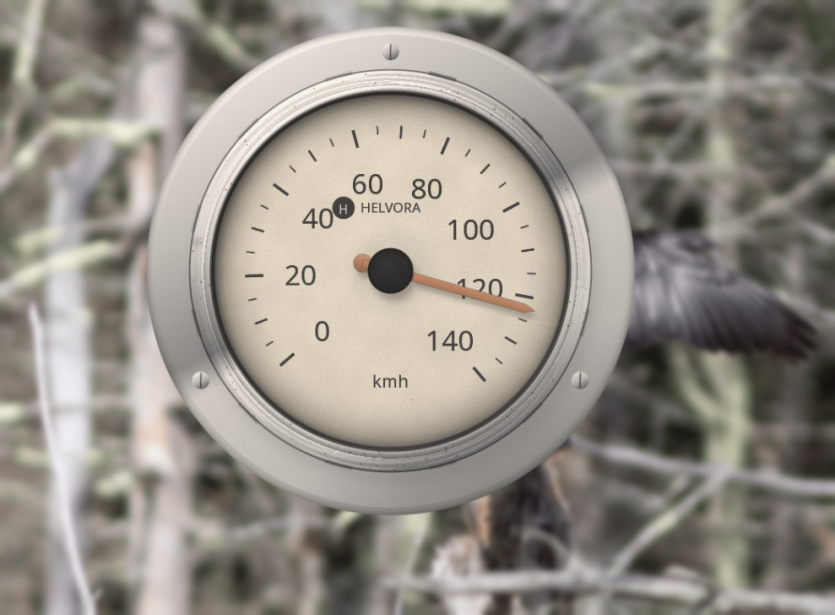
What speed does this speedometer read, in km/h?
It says 122.5 km/h
